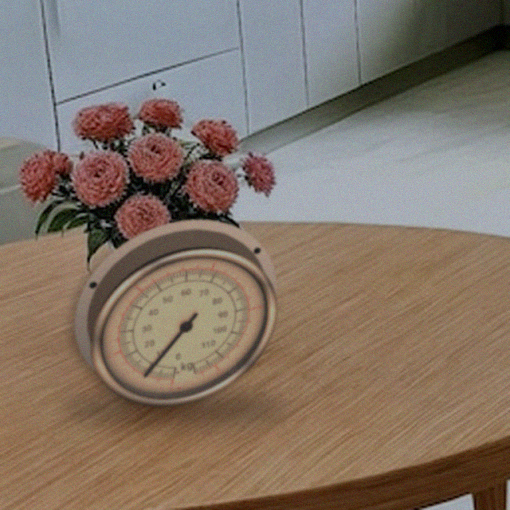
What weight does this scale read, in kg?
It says 10 kg
